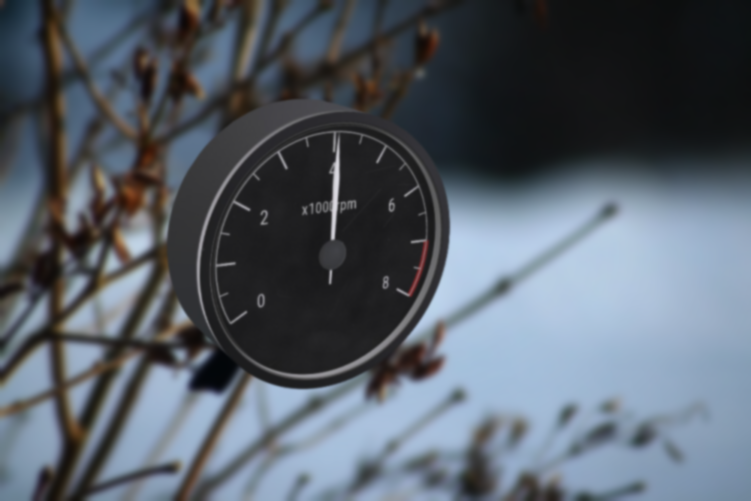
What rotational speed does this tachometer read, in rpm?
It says 4000 rpm
